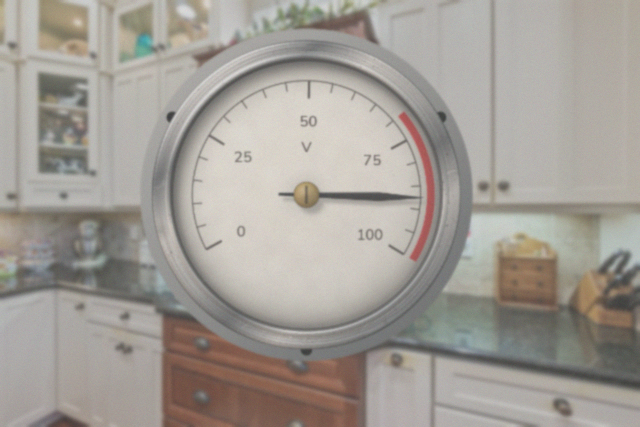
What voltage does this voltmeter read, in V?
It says 87.5 V
